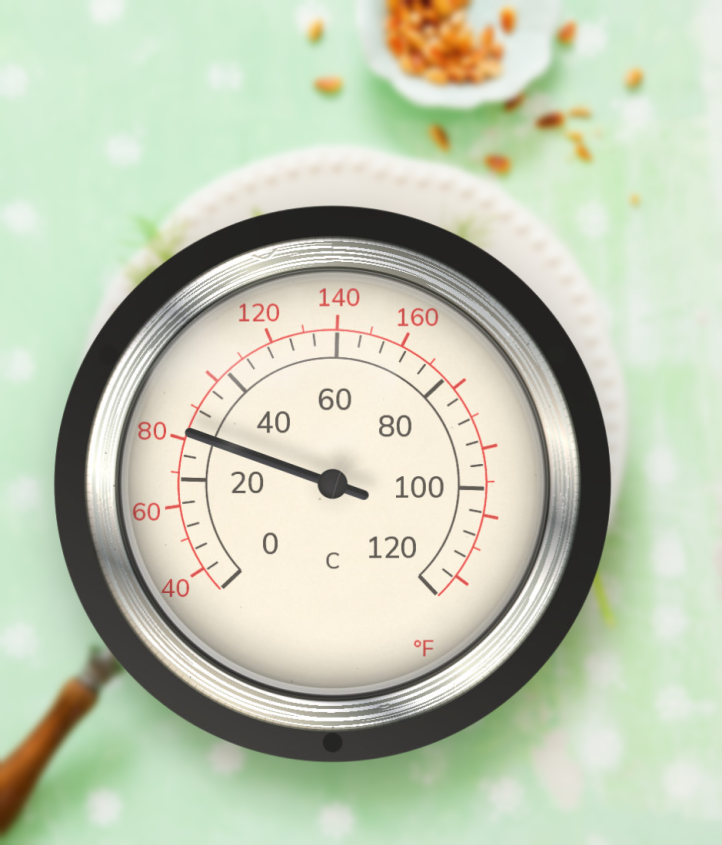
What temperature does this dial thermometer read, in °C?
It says 28 °C
